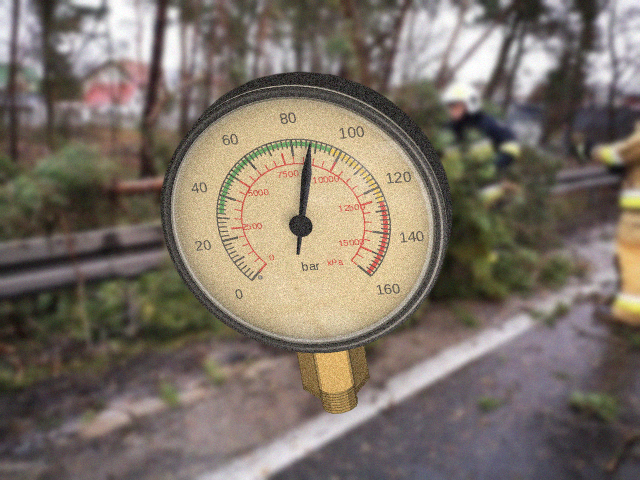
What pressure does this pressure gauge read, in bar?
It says 88 bar
